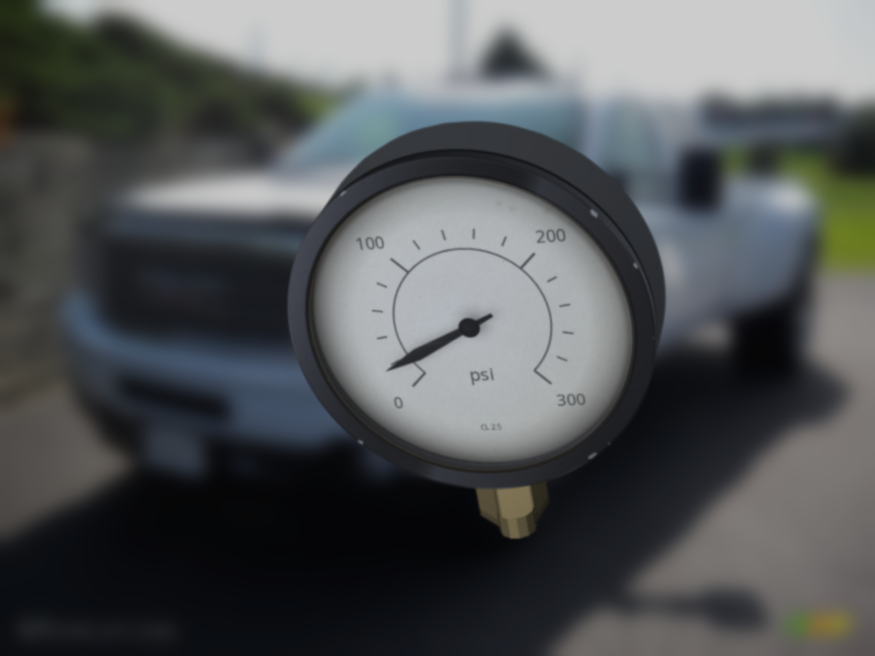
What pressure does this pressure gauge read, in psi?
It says 20 psi
